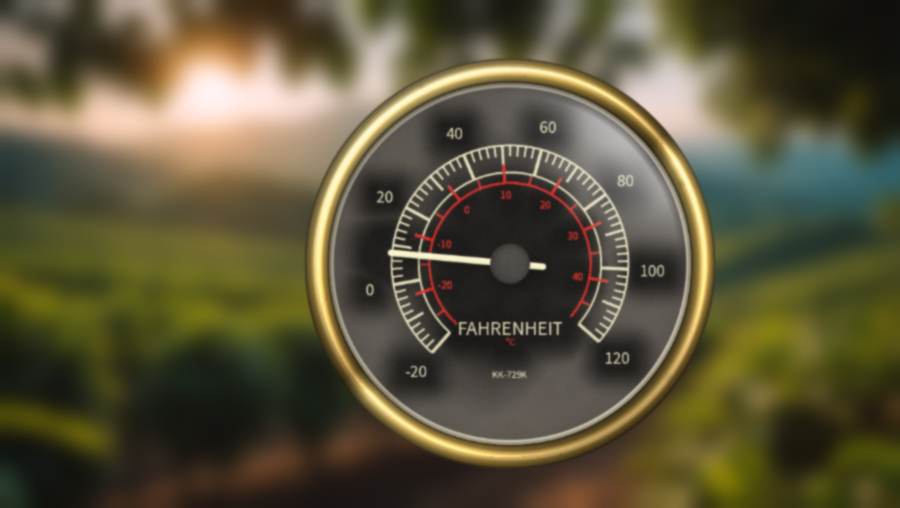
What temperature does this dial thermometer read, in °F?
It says 8 °F
